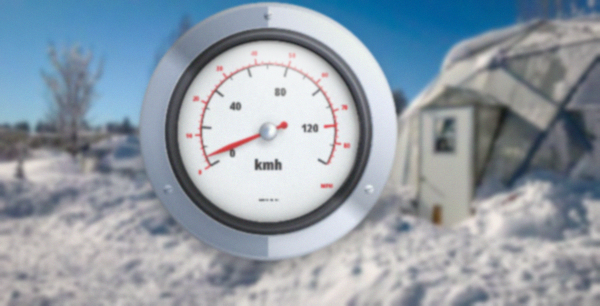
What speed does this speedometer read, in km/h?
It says 5 km/h
